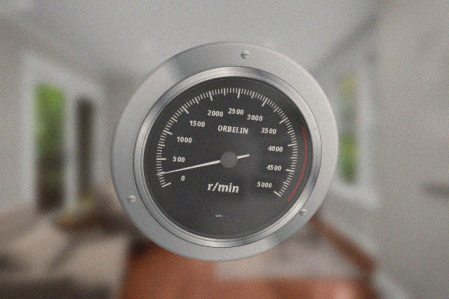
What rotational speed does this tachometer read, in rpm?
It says 250 rpm
